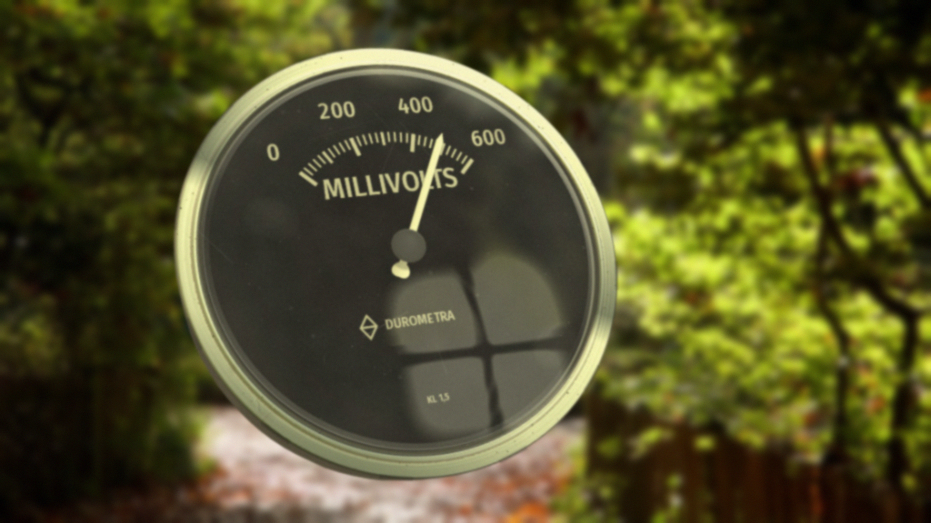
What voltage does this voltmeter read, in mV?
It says 480 mV
